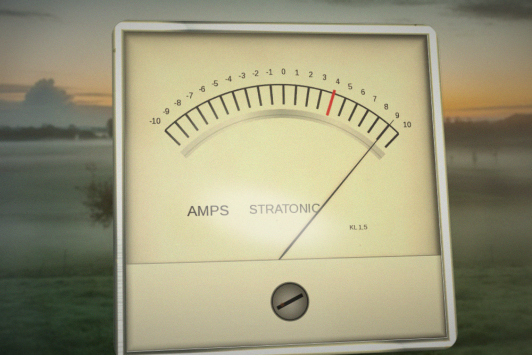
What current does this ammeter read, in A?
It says 9 A
